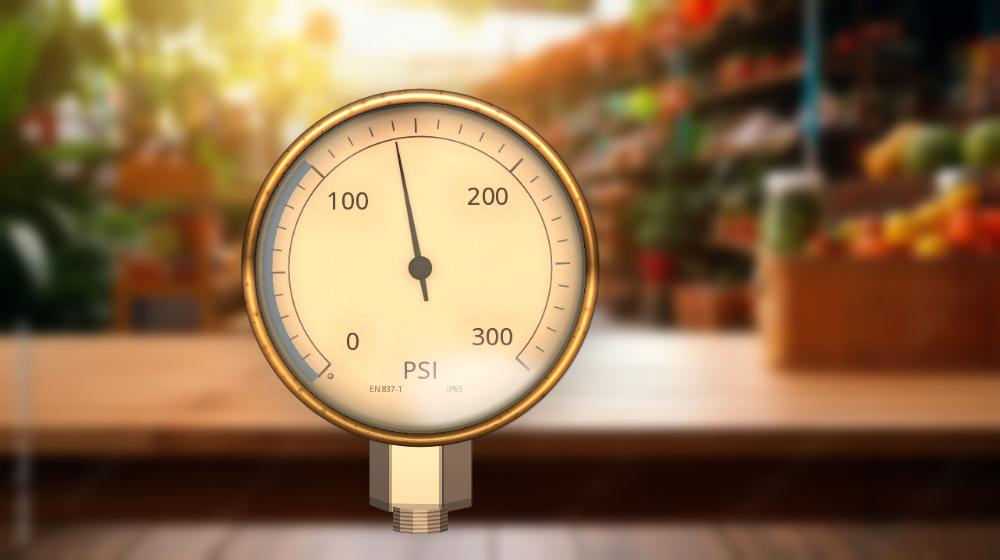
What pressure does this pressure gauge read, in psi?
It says 140 psi
